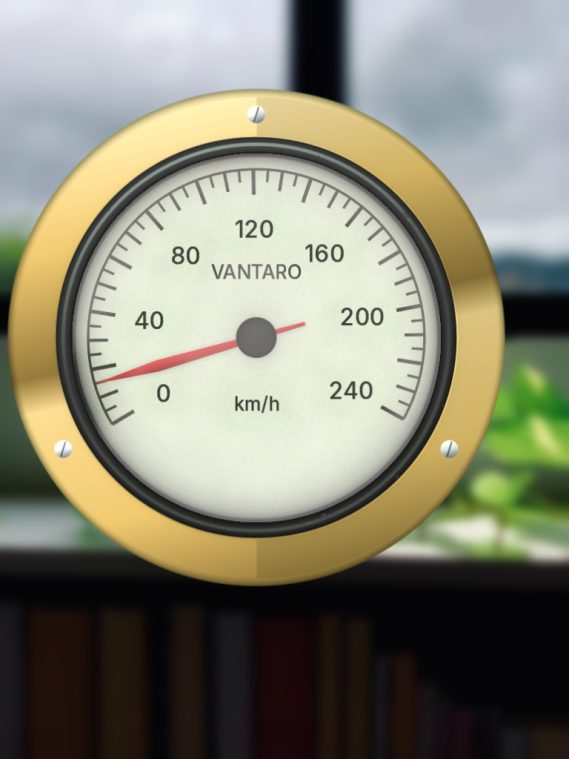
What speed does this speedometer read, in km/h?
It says 15 km/h
